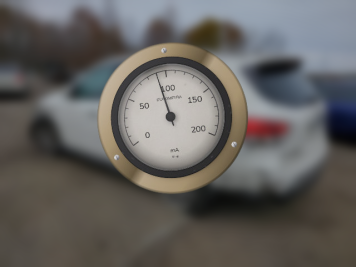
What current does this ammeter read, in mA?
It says 90 mA
